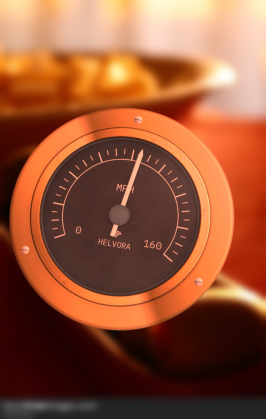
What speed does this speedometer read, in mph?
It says 85 mph
